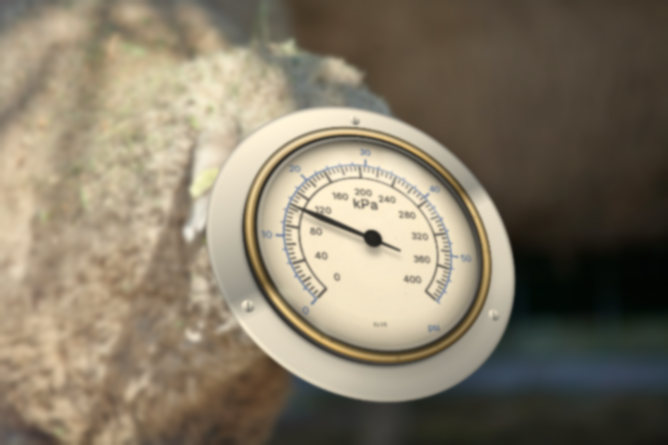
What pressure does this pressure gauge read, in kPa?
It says 100 kPa
